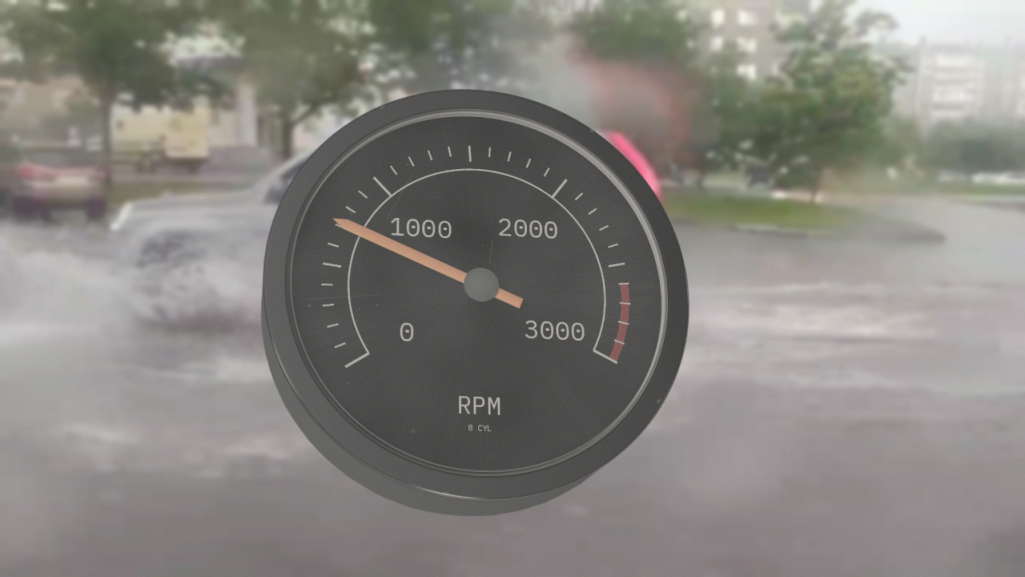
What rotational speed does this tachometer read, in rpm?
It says 700 rpm
